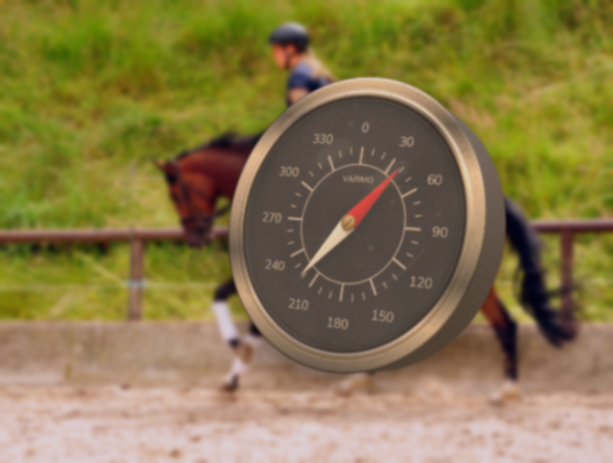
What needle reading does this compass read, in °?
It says 40 °
